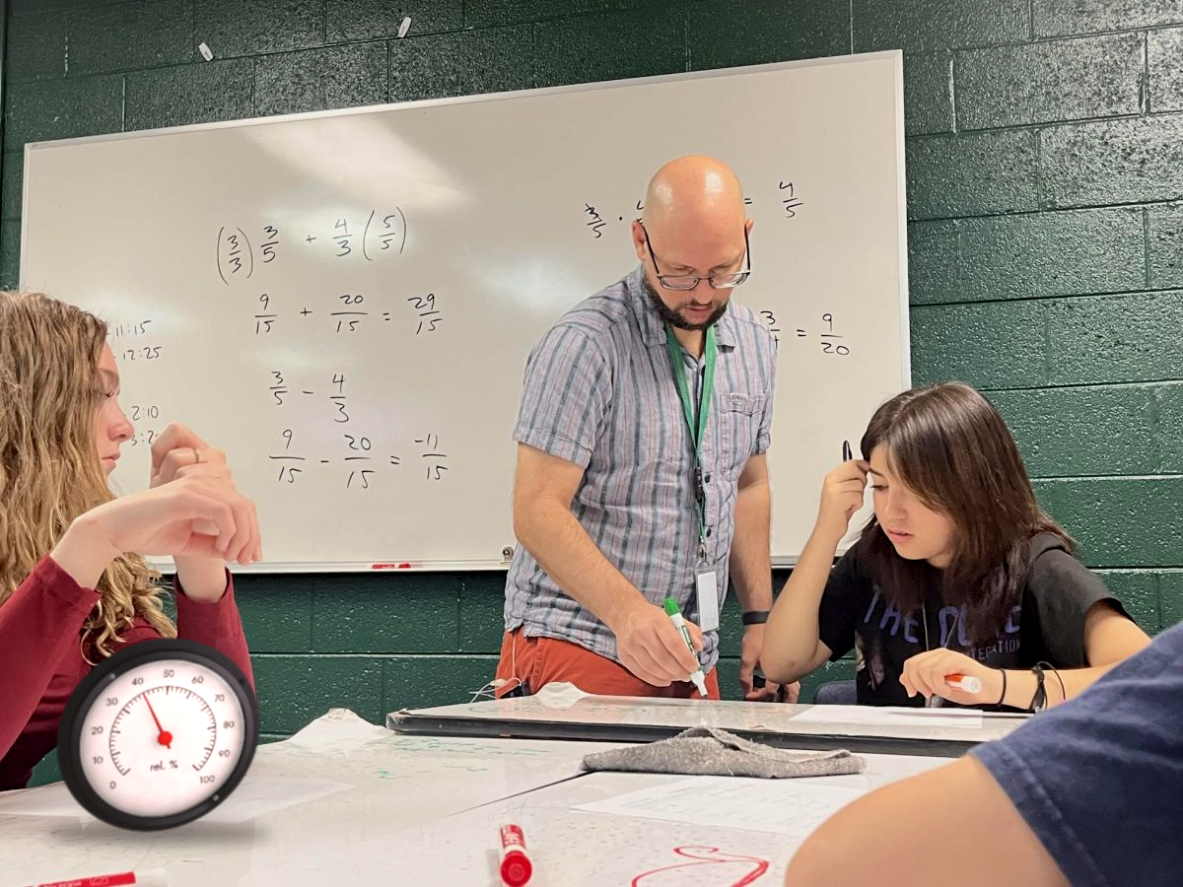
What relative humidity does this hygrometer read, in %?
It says 40 %
